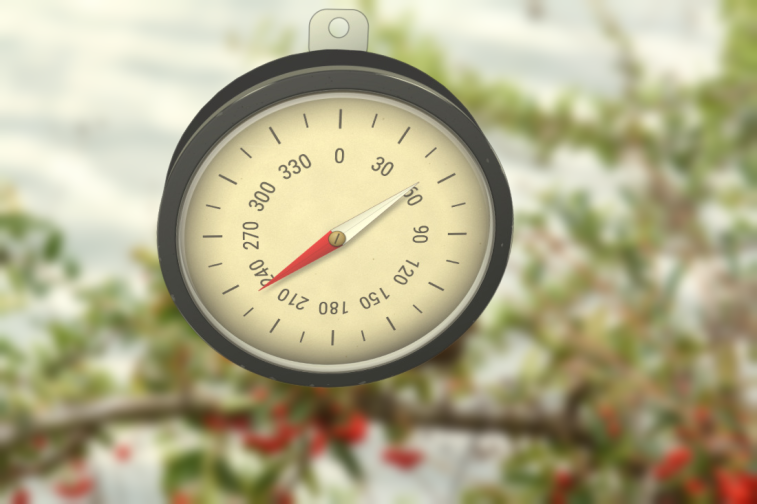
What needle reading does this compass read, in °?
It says 232.5 °
